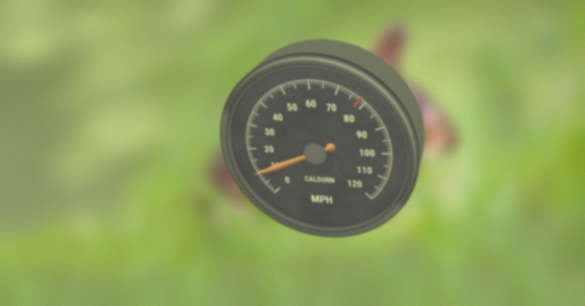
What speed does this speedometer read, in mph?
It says 10 mph
